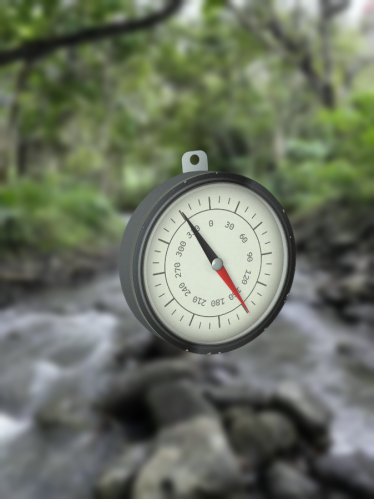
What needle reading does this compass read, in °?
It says 150 °
